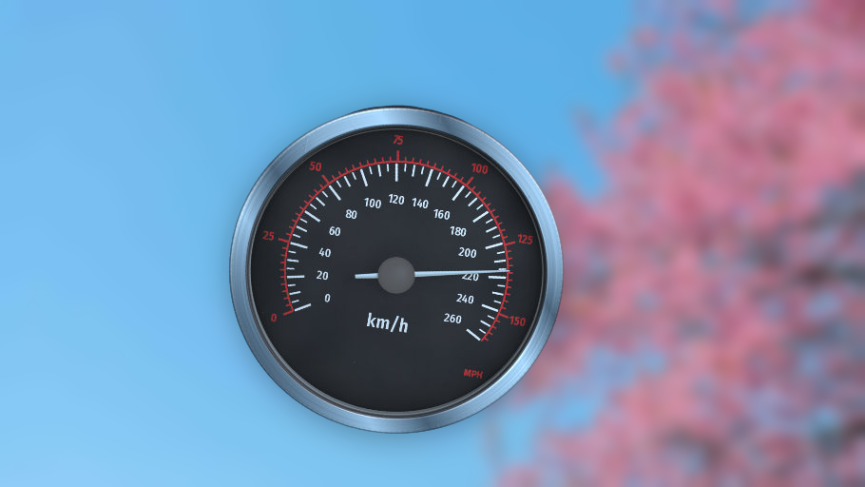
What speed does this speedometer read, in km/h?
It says 215 km/h
